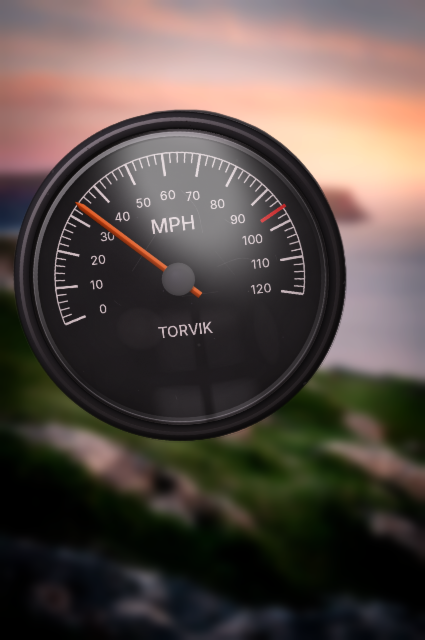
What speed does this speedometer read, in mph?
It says 34 mph
